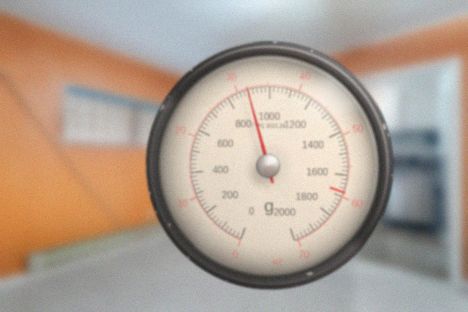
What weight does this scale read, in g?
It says 900 g
